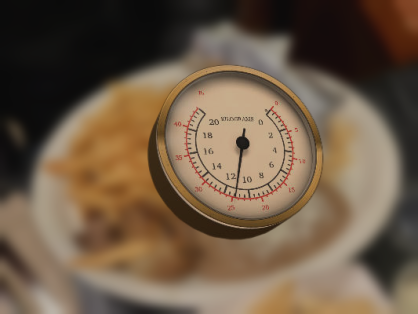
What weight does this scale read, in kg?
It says 11.2 kg
